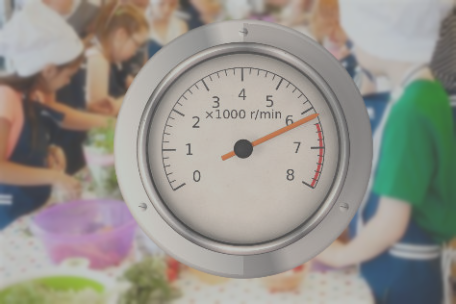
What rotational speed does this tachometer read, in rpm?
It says 6200 rpm
